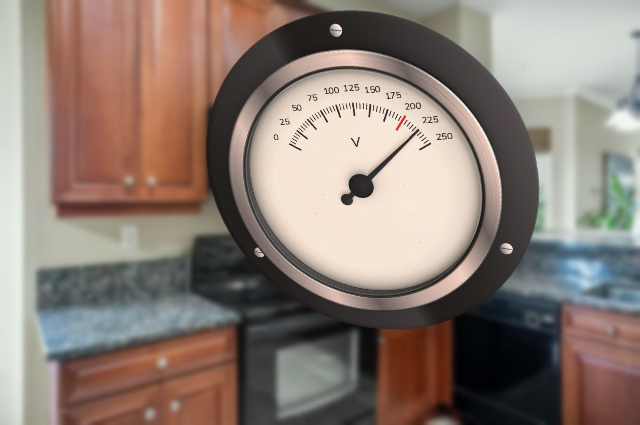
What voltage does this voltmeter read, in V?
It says 225 V
